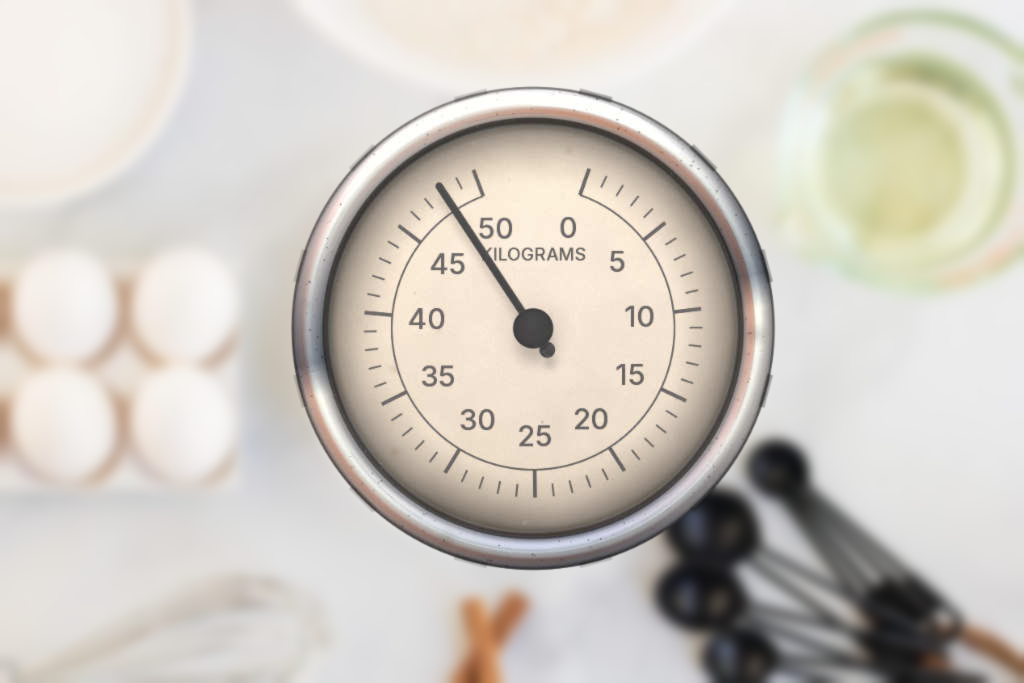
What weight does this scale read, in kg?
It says 48 kg
